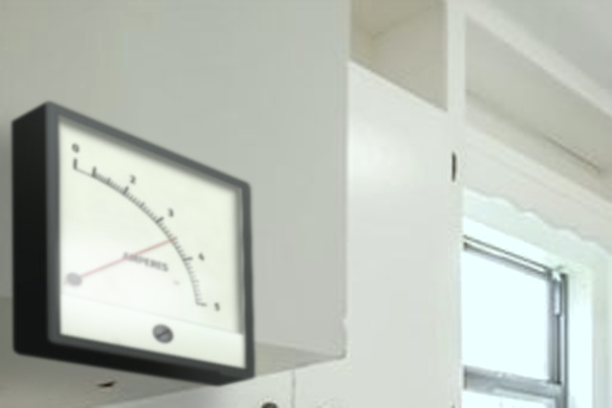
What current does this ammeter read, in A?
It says 3.5 A
